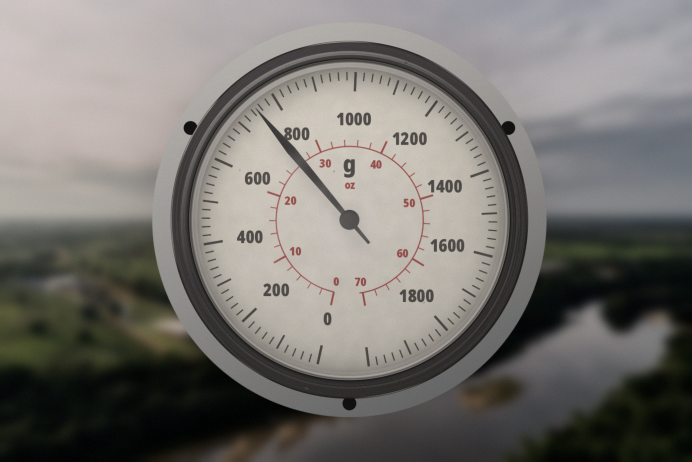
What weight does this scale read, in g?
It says 750 g
